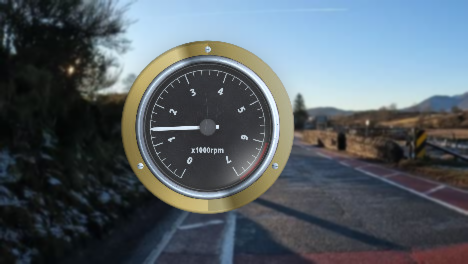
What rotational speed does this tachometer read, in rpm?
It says 1400 rpm
